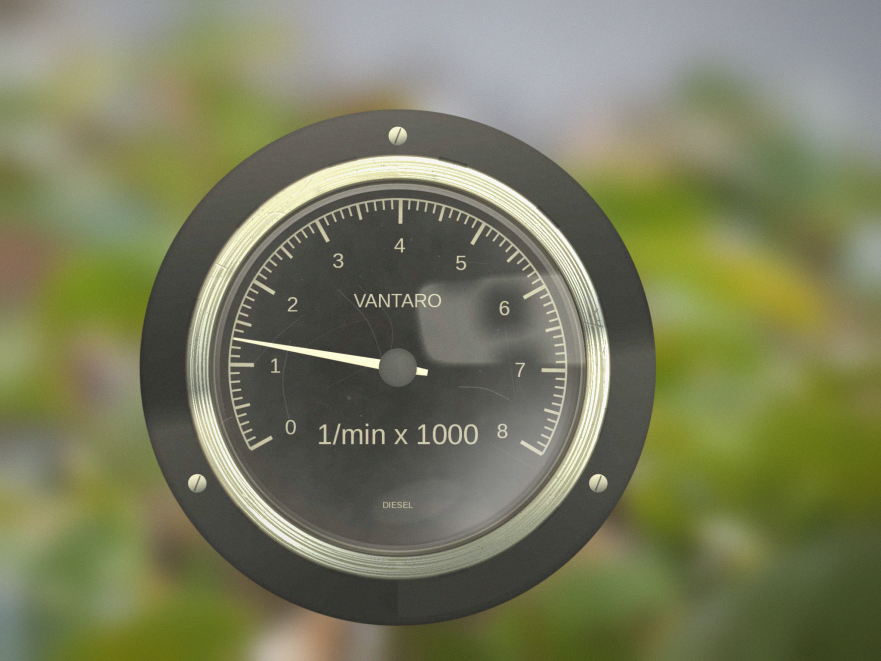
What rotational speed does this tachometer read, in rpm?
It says 1300 rpm
